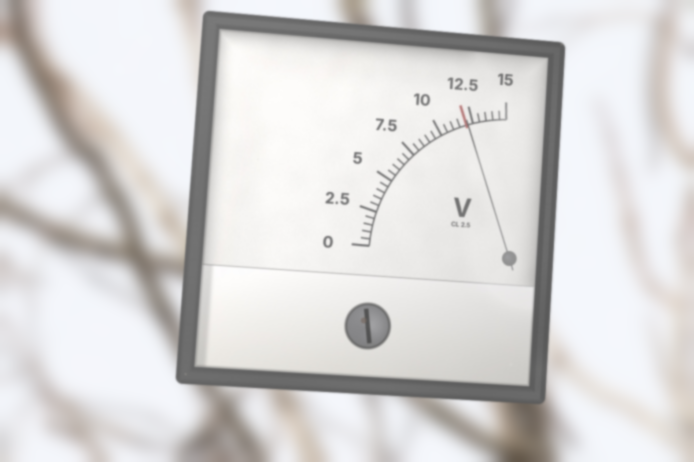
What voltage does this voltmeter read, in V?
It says 12 V
